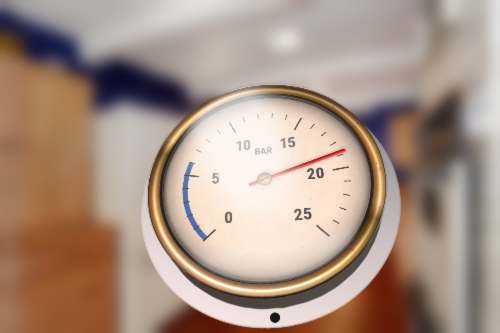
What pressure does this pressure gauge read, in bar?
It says 19 bar
